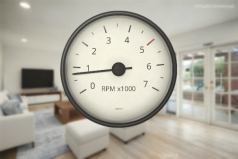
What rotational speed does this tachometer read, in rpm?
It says 750 rpm
